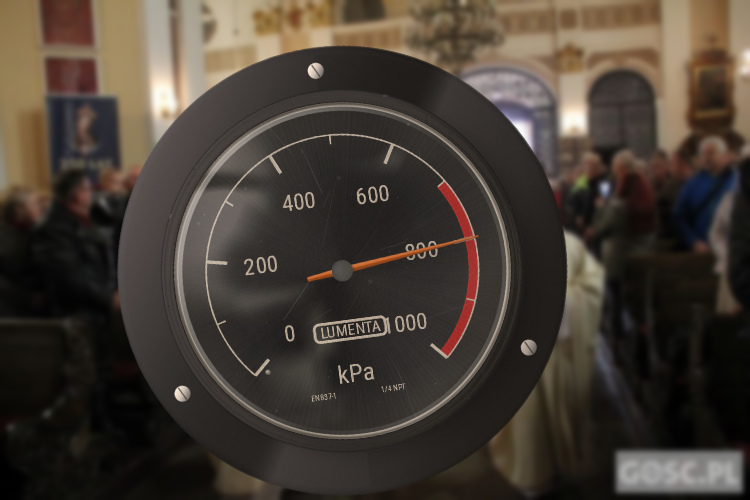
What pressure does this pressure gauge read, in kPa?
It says 800 kPa
